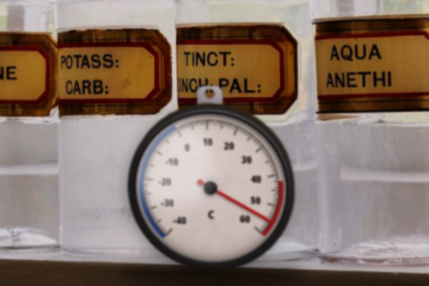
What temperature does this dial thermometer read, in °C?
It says 55 °C
